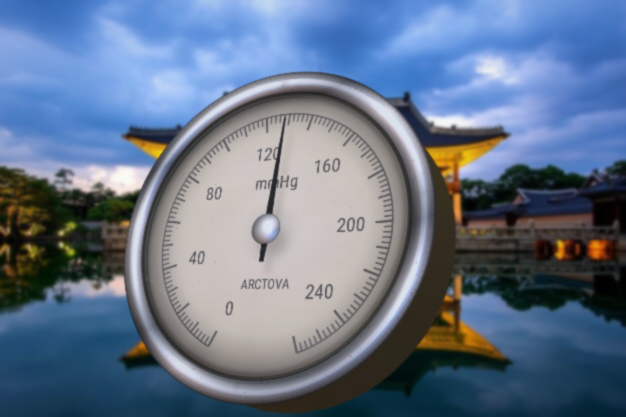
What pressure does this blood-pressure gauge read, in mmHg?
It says 130 mmHg
